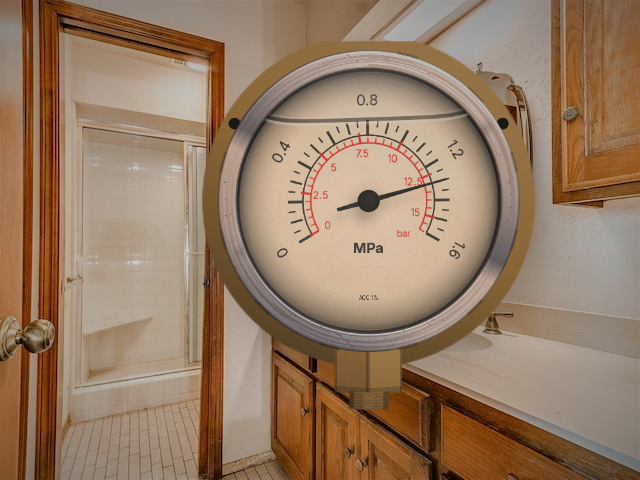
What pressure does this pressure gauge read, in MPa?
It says 1.3 MPa
